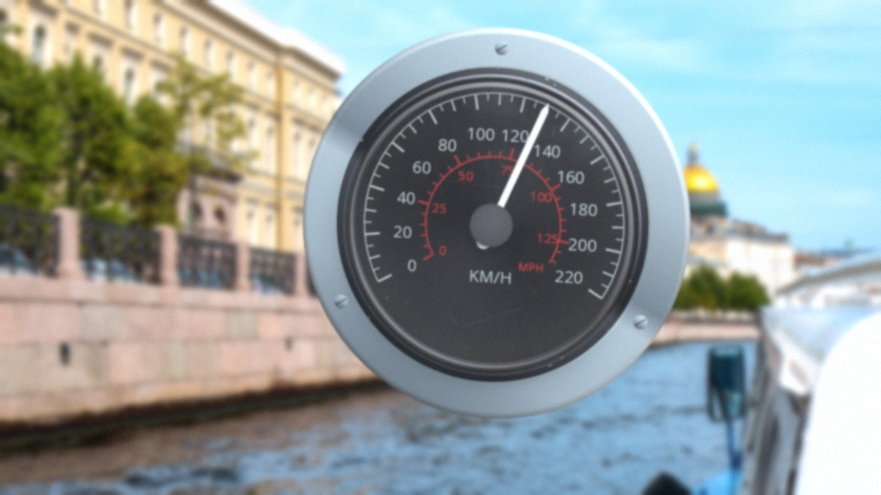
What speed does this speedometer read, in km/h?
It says 130 km/h
